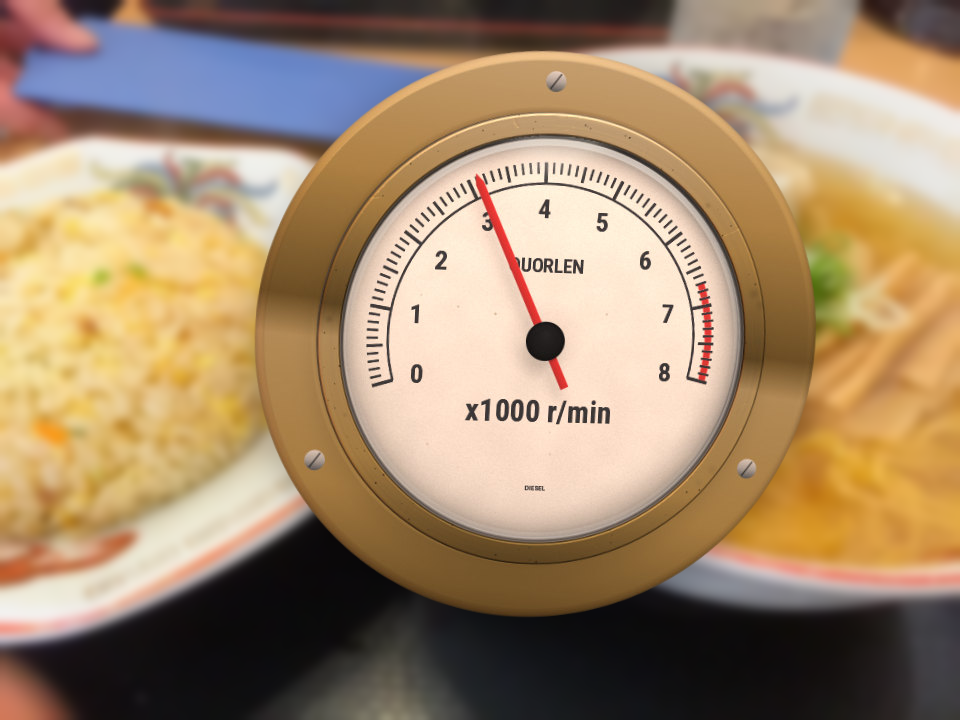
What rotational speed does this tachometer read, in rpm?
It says 3100 rpm
